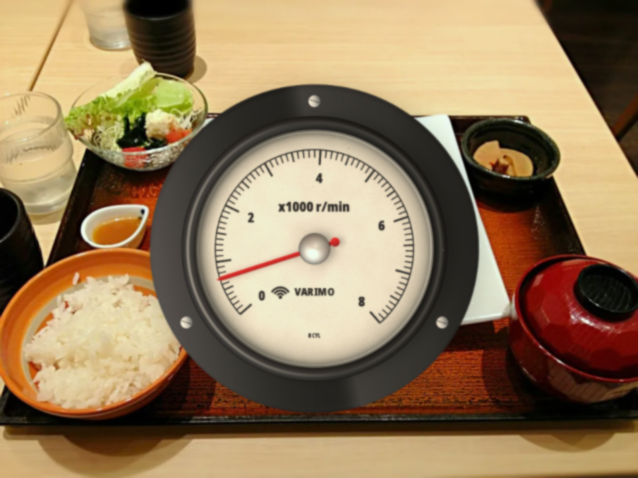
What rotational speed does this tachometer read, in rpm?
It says 700 rpm
